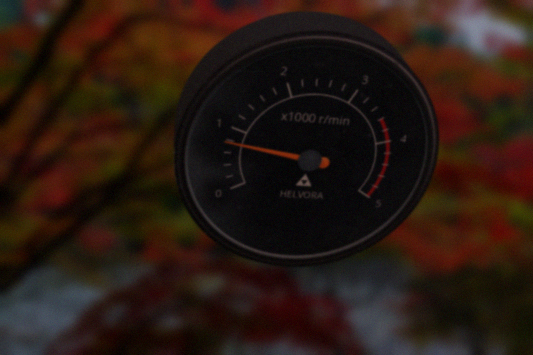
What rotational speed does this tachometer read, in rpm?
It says 800 rpm
